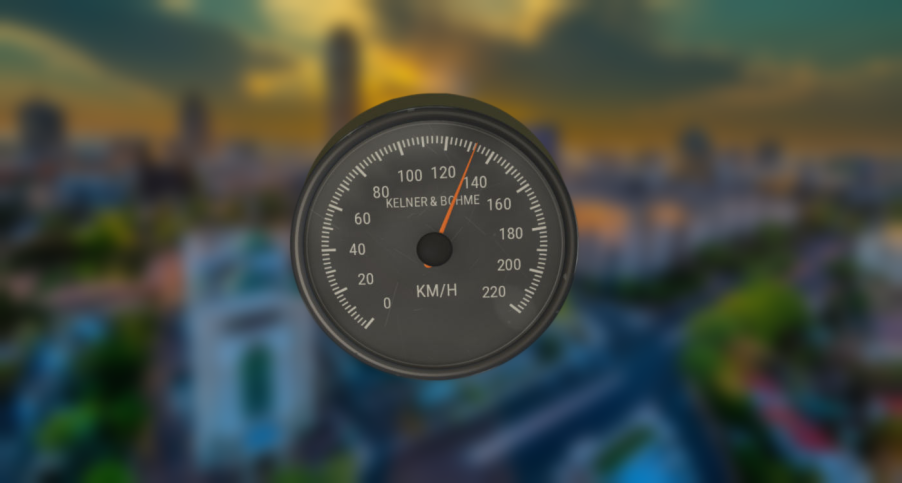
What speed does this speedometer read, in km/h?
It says 132 km/h
